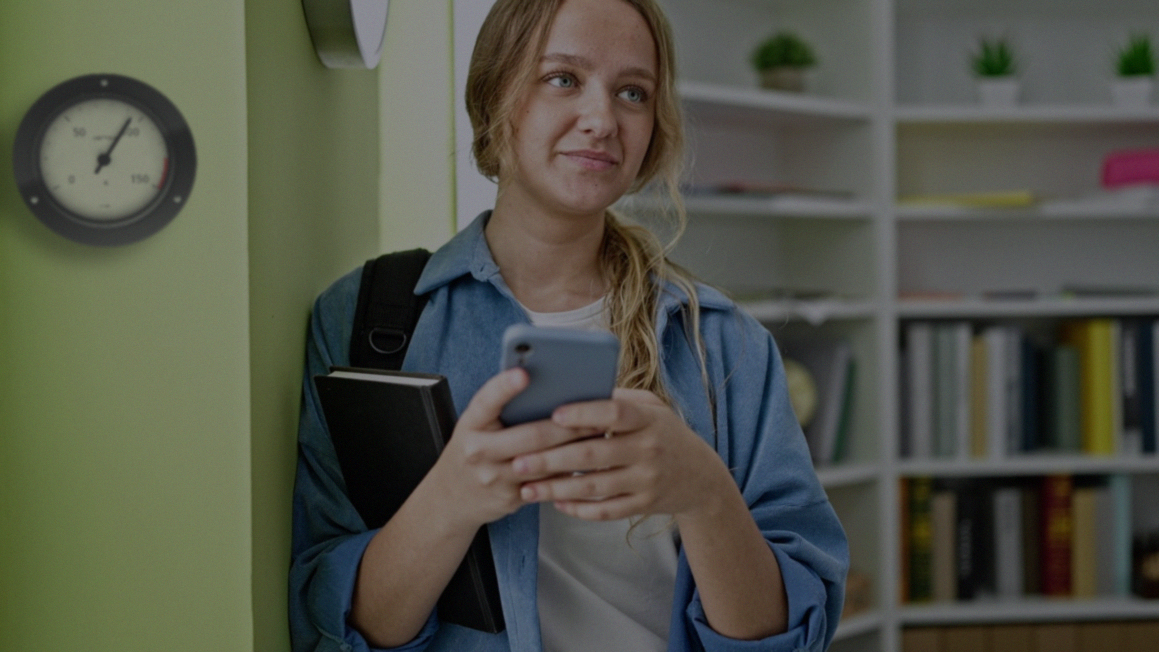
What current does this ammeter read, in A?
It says 95 A
